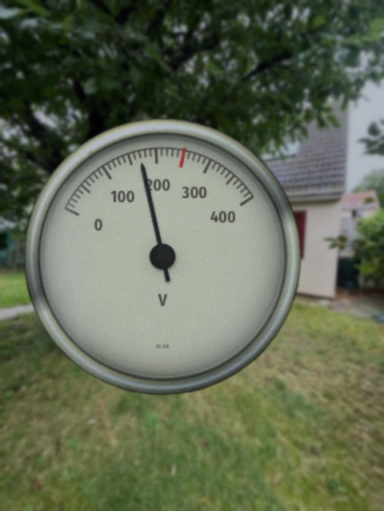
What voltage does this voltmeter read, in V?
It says 170 V
